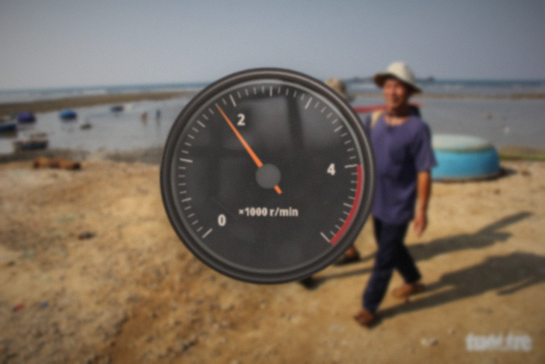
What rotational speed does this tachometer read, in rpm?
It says 1800 rpm
